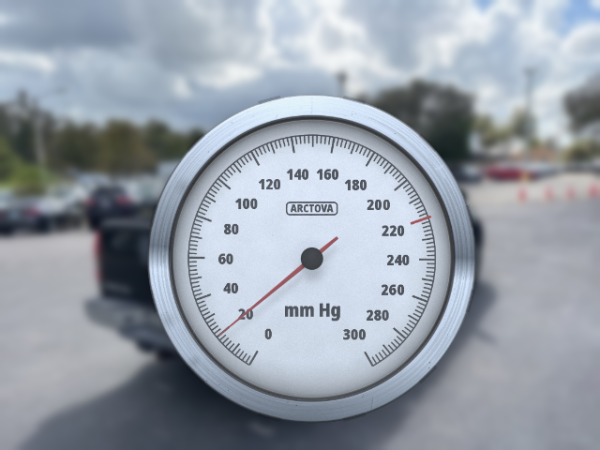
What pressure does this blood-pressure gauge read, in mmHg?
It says 20 mmHg
